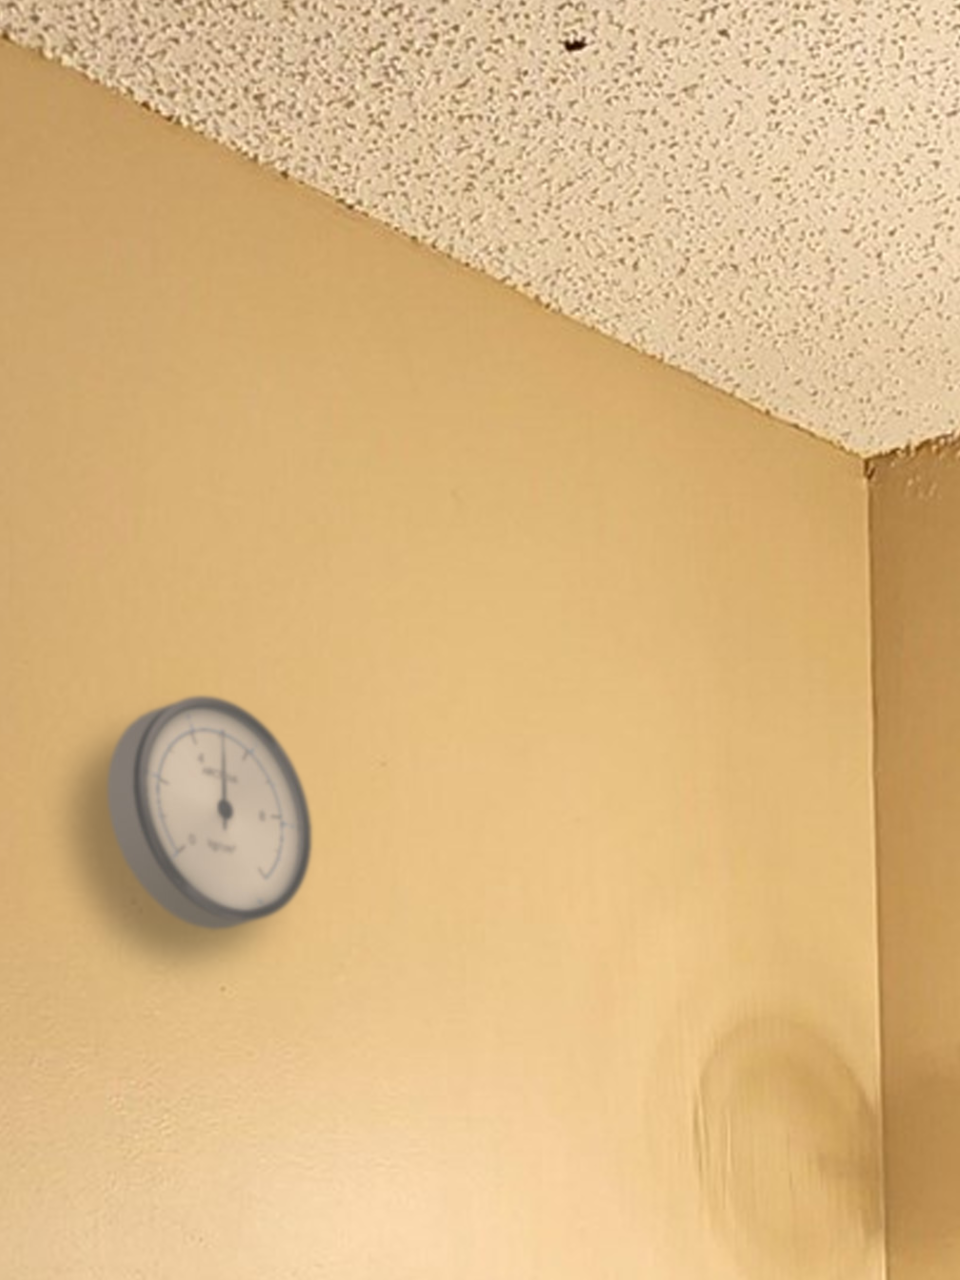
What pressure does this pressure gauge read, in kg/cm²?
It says 5 kg/cm²
